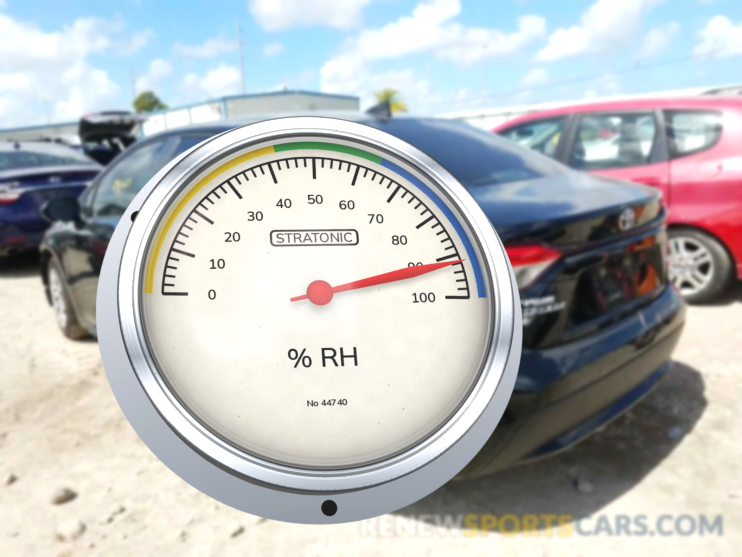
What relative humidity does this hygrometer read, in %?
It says 92 %
